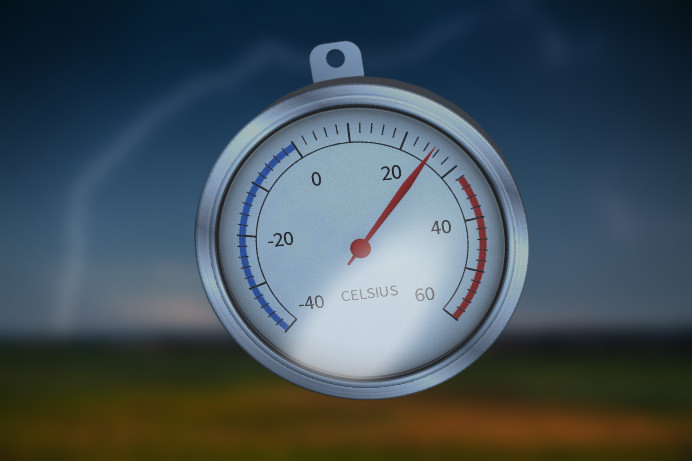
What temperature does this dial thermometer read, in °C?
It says 25 °C
